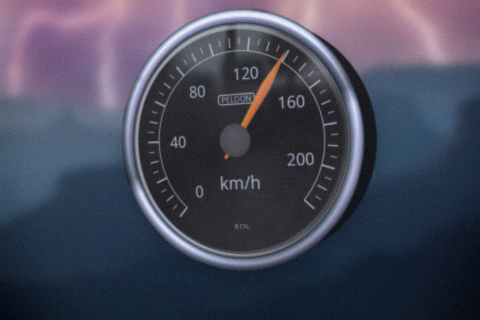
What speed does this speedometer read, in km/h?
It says 140 km/h
